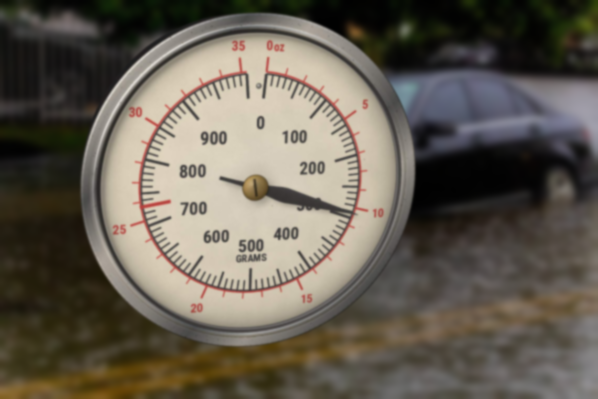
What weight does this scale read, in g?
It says 290 g
